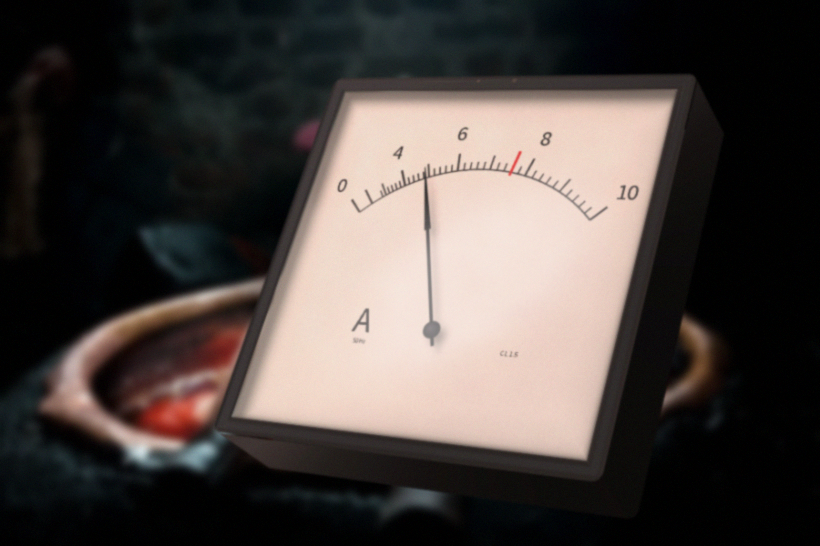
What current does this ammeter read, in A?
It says 5 A
